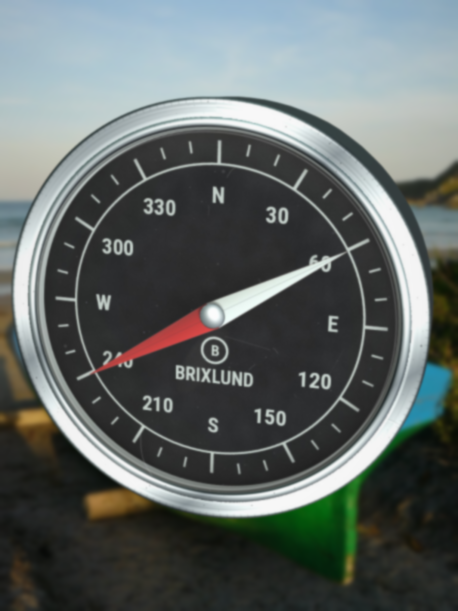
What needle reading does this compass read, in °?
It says 240 °
